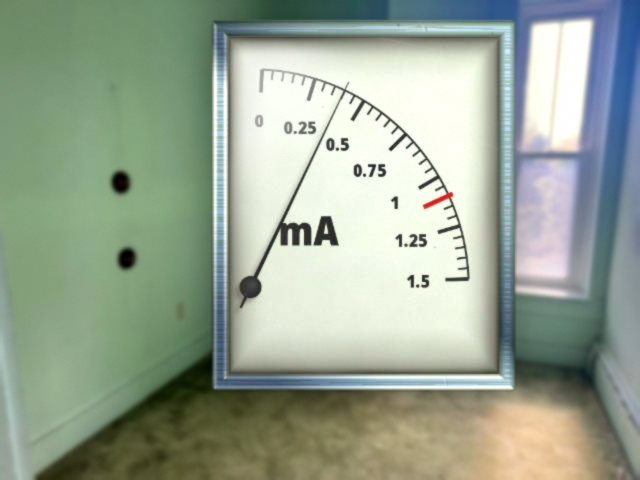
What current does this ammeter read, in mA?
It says 0.4 mA
